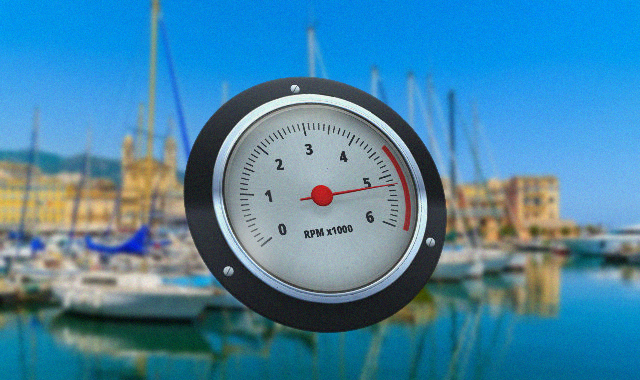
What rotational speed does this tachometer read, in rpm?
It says 5200 rpm
